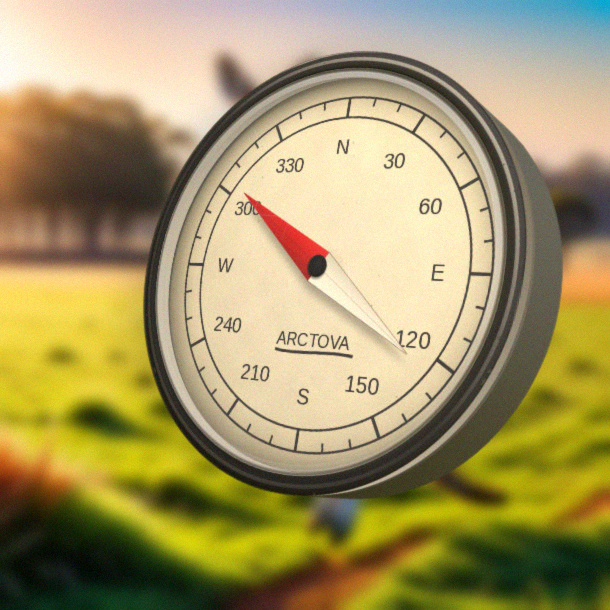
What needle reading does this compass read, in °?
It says 305 °
